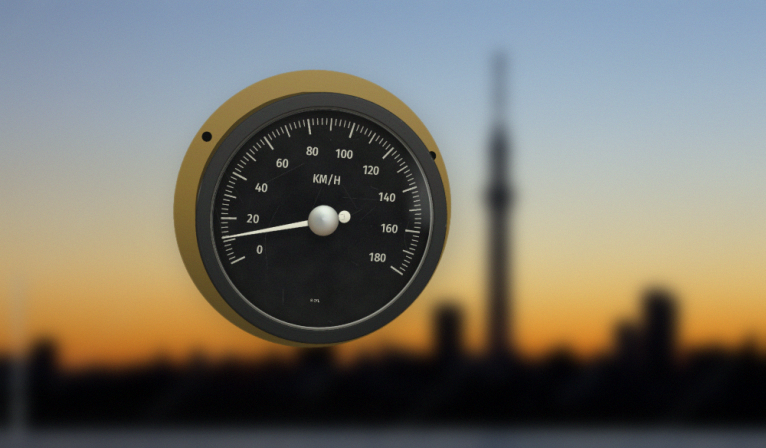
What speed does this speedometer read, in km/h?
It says 12 km/h
